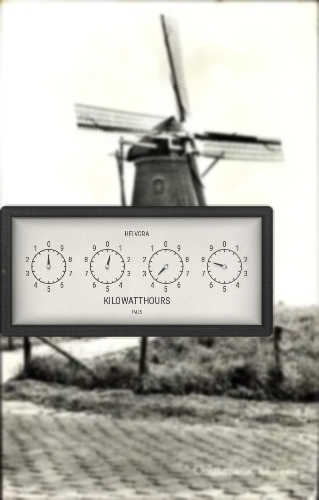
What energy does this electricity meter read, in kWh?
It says 38 kWh
